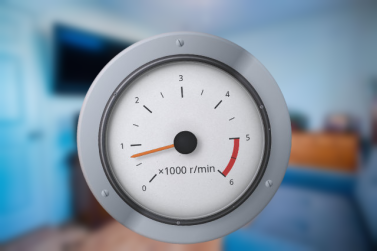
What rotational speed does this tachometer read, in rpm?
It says 750 rpm
